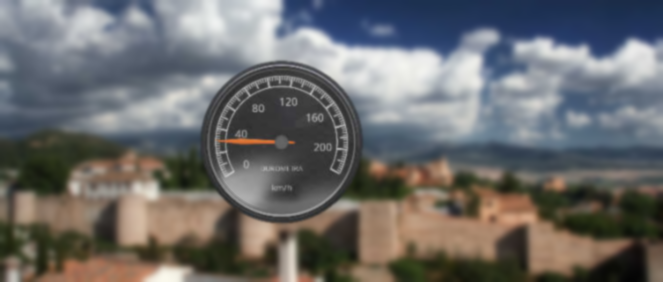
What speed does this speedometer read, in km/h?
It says 30 km/h
